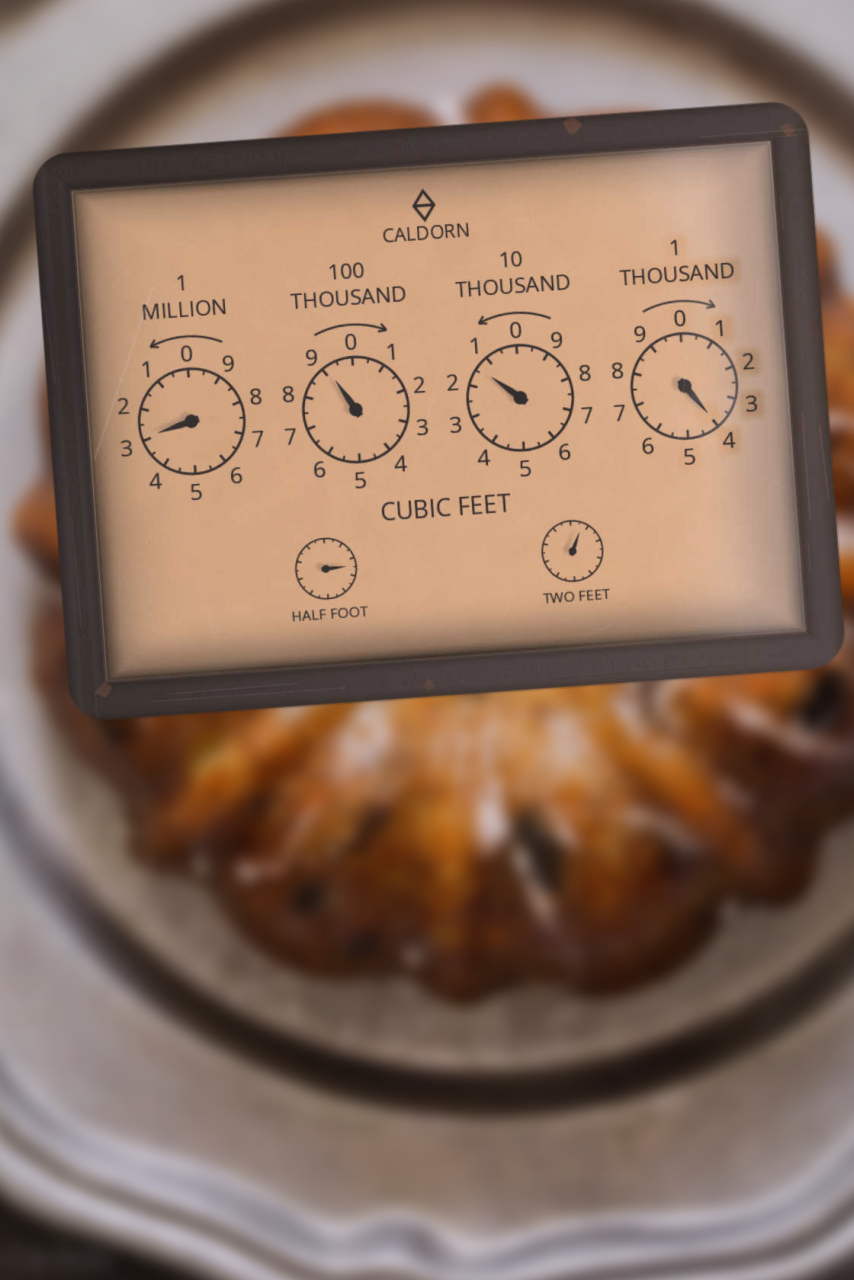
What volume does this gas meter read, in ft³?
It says 291400 ft³
